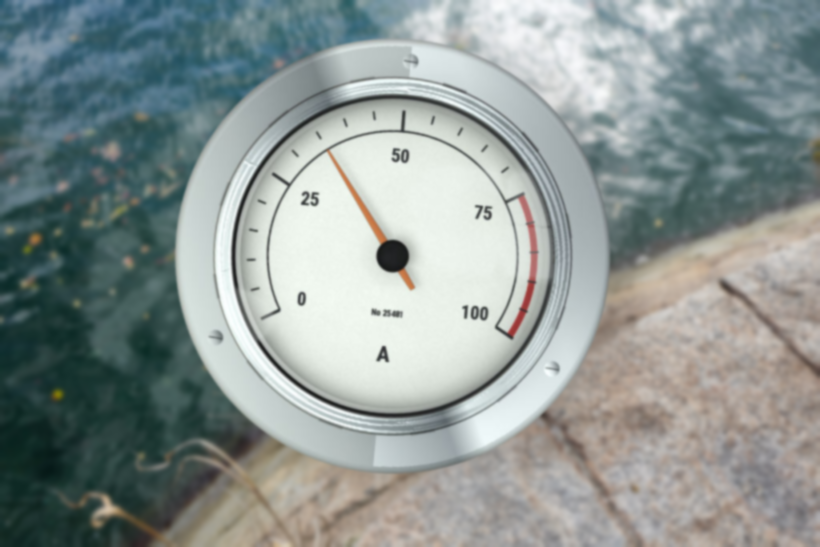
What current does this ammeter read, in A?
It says 35 A
